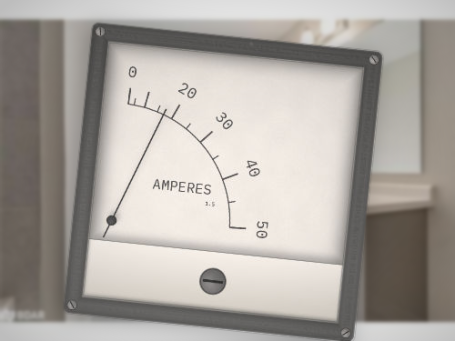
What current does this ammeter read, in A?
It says 17.5 A
